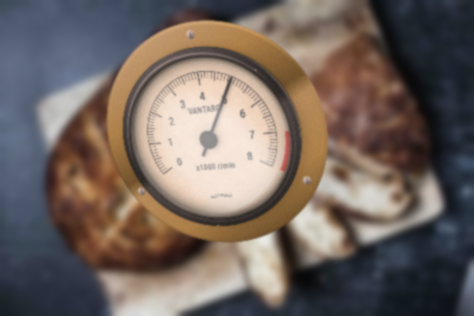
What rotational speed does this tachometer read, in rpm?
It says 5000 rpm
